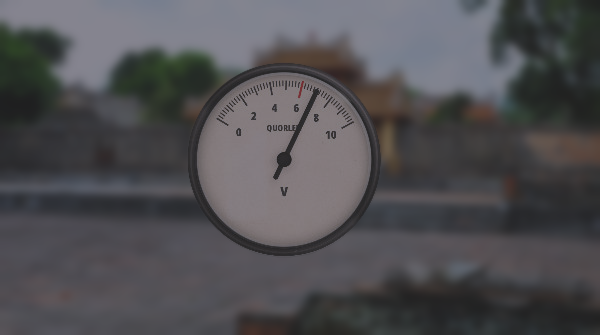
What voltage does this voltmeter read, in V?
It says 7 V
